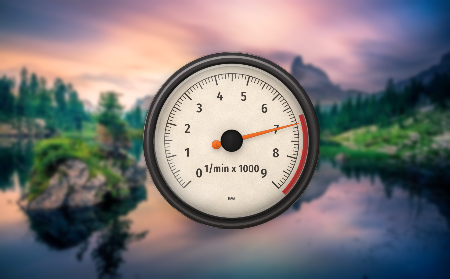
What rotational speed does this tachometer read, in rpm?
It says 7000 rpm
